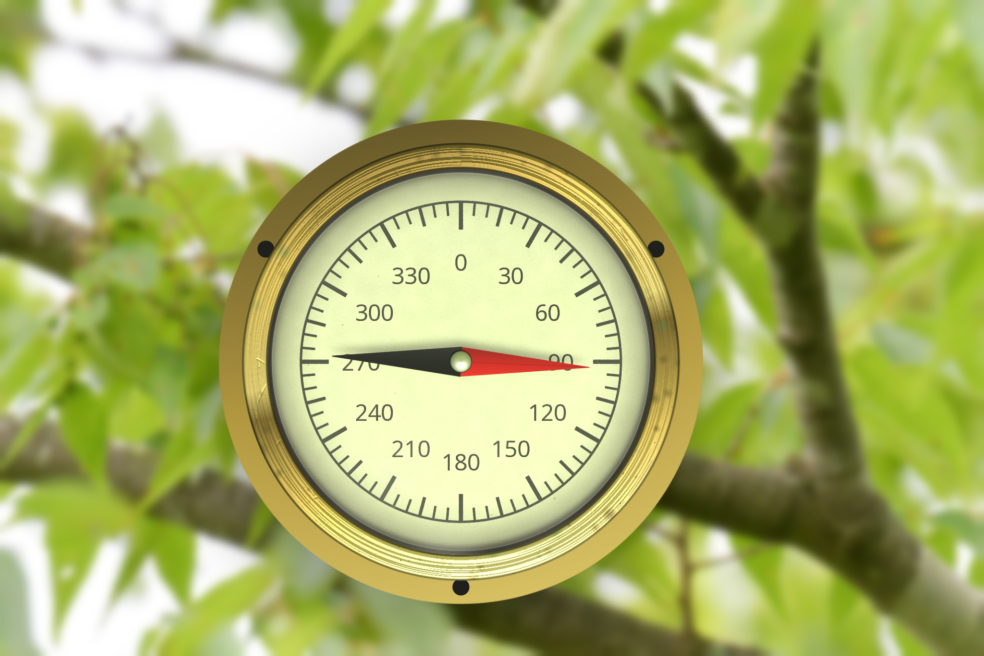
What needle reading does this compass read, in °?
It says 92.5 °
